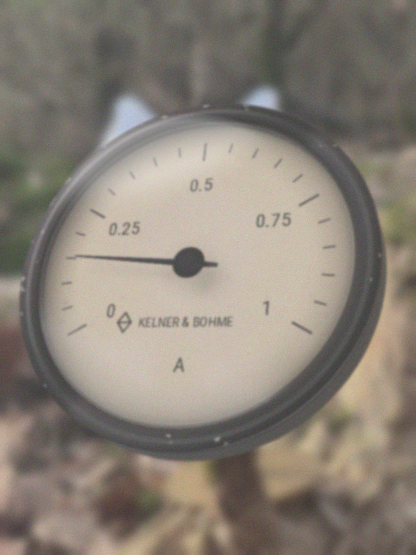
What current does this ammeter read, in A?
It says 0.15 A
